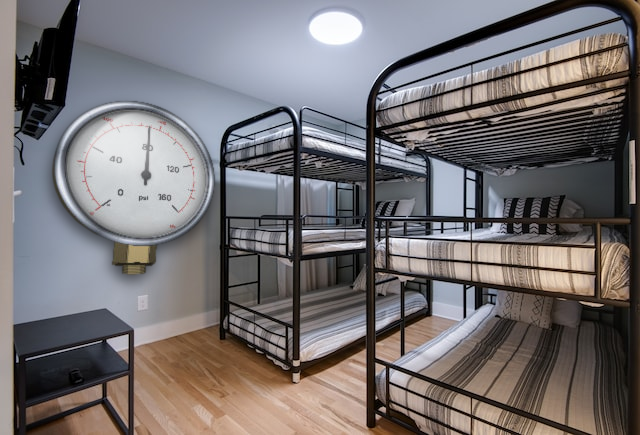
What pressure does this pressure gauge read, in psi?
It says 80 psi
